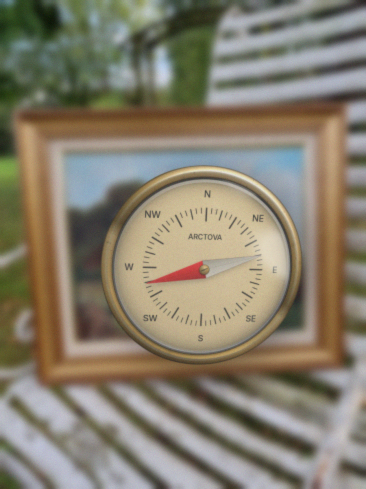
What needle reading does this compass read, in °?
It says 255 °
